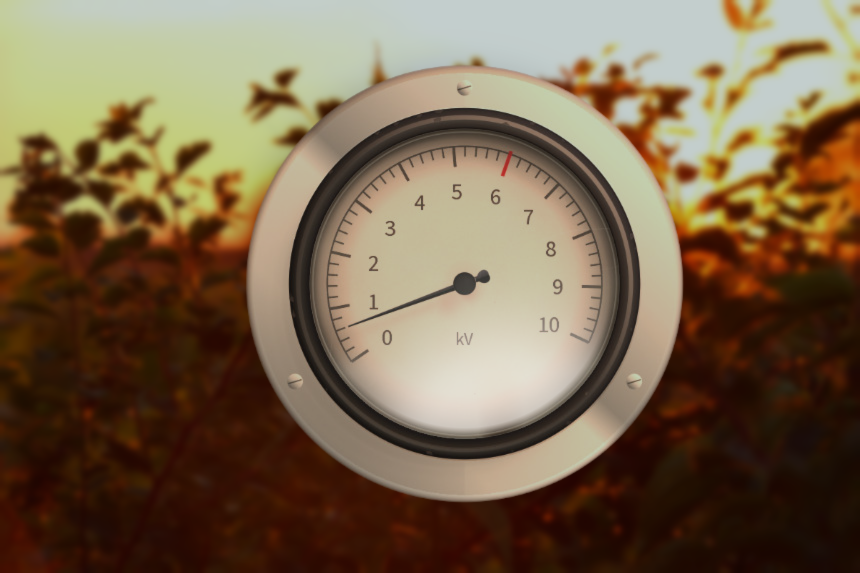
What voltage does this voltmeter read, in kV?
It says 0.6 kV
